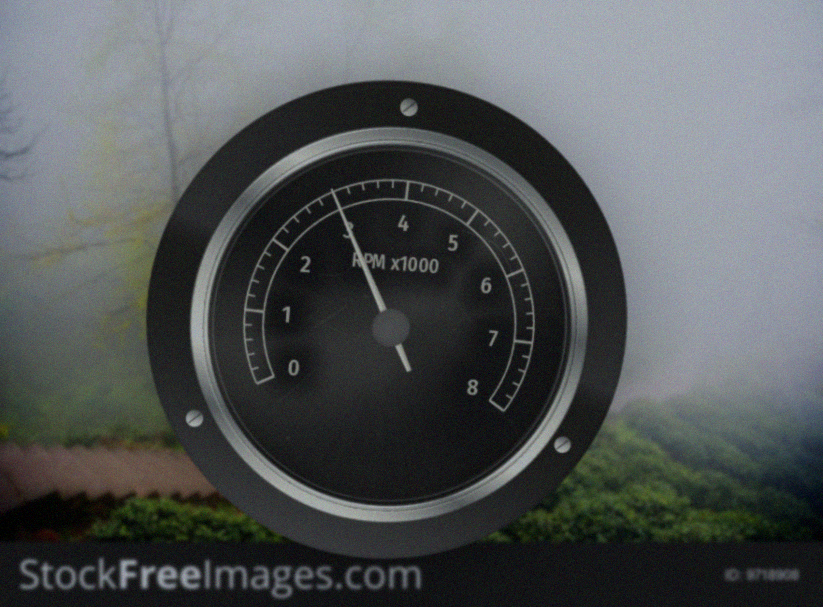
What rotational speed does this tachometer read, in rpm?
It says 3000 rpm
